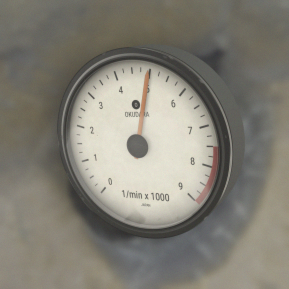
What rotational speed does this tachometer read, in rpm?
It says 5000 rpm
